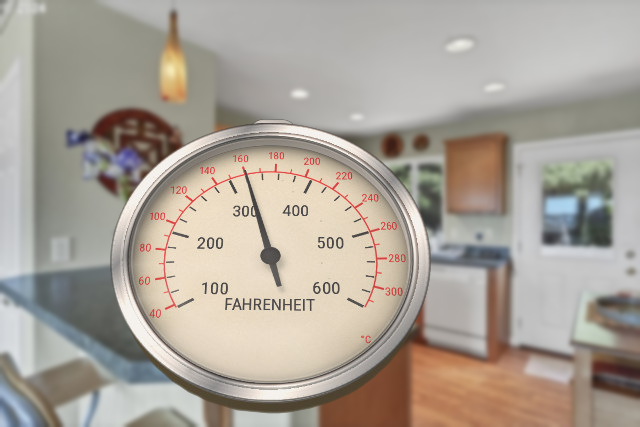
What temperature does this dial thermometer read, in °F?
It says 320 °F
